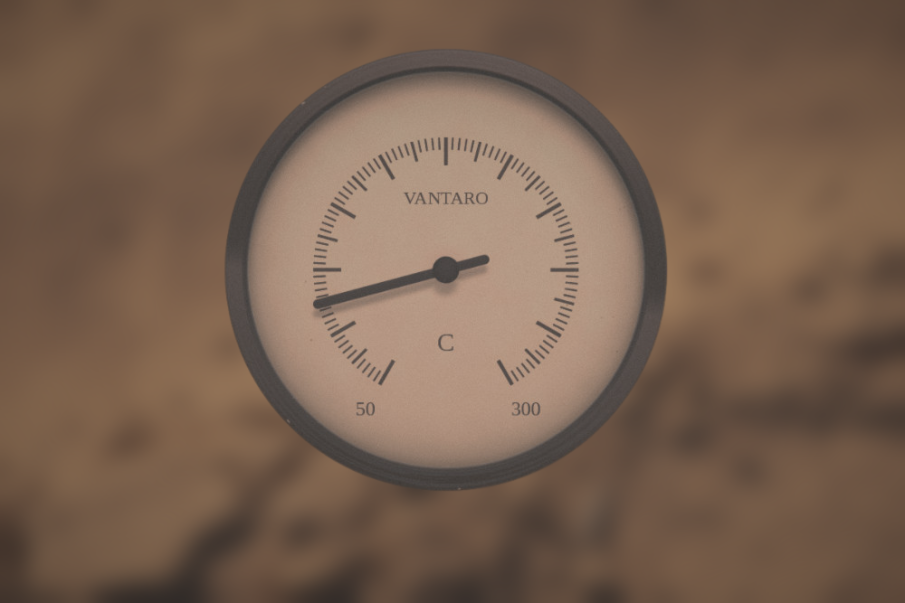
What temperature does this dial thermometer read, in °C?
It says 87.5 °C
